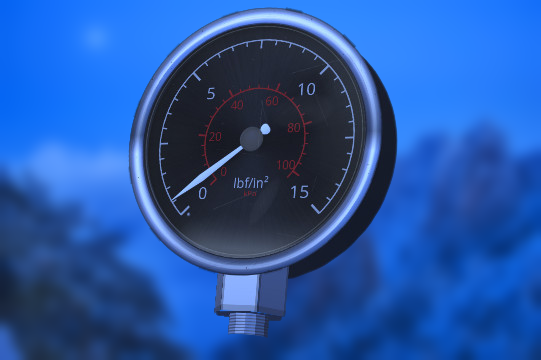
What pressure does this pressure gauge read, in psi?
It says 0.5 psi
